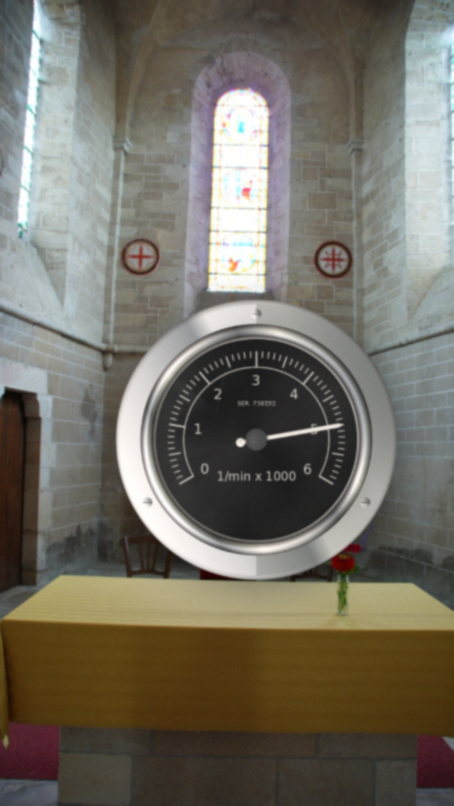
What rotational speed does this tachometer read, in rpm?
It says 5000 rpm
